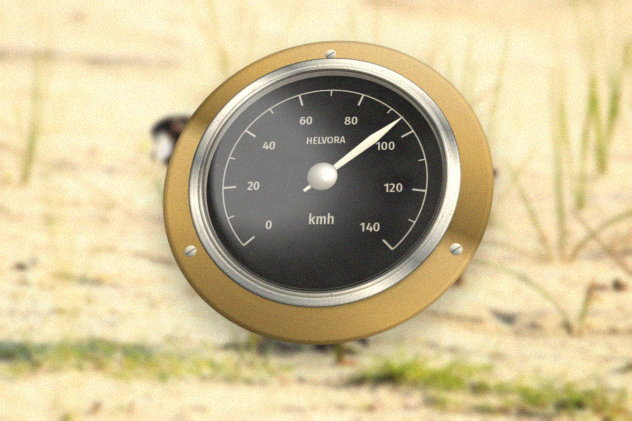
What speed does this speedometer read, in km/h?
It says 95 km/h
